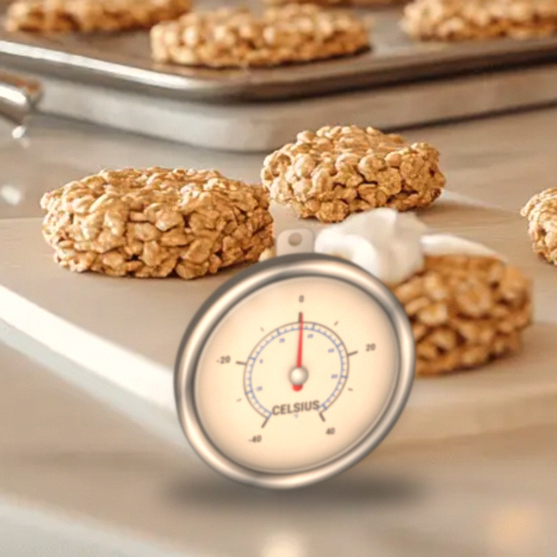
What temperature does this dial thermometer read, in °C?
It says 0 °C
